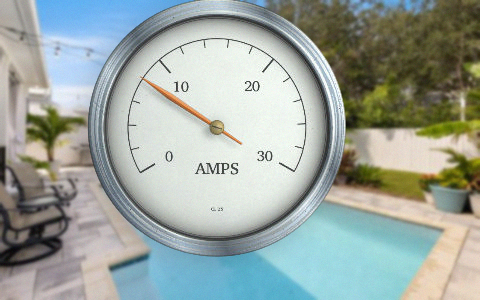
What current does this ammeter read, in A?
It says 8 A
